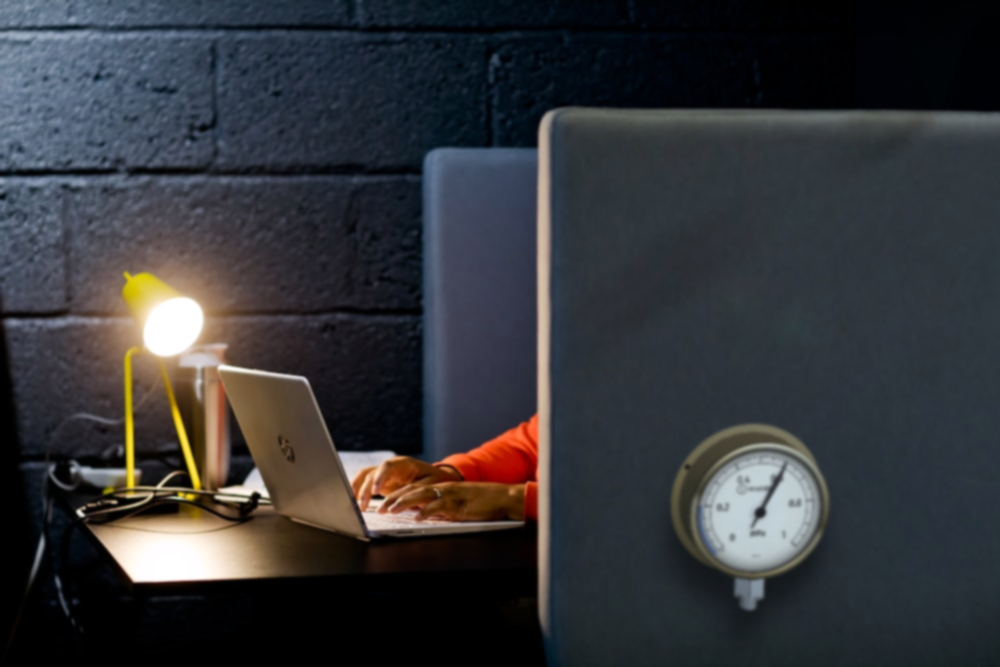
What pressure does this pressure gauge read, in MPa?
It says 0.6 MPa
